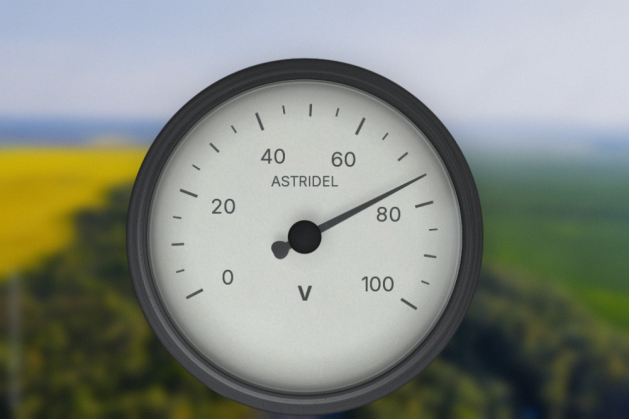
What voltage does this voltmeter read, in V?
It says 75 V
